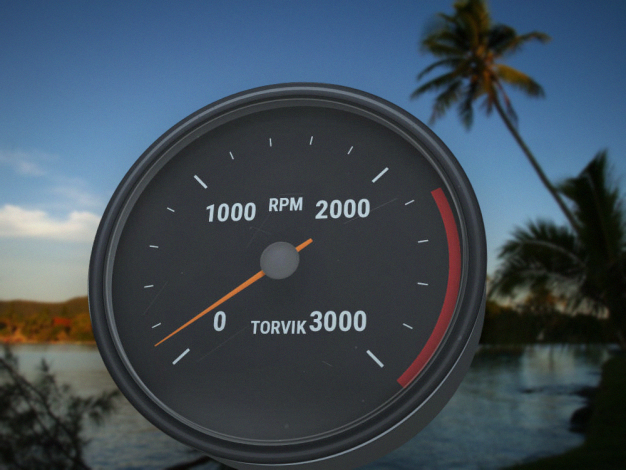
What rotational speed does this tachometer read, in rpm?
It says 100 rpm
